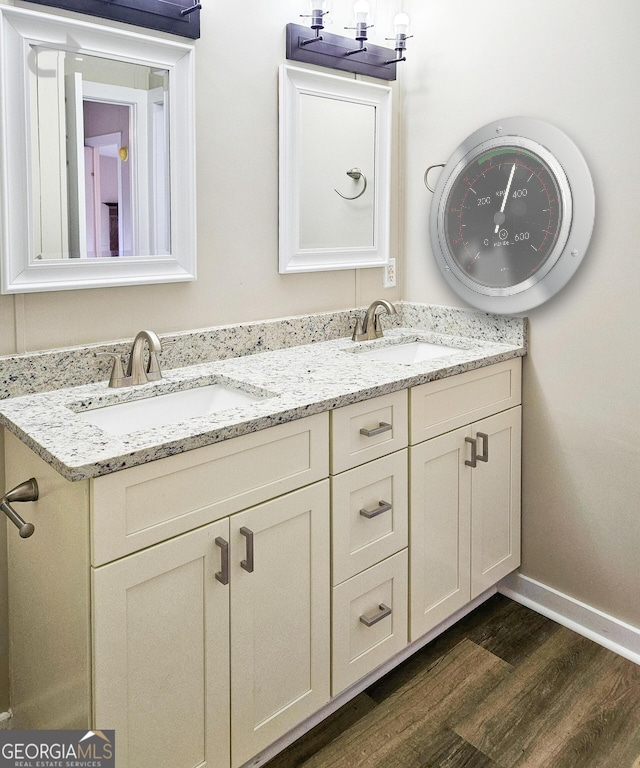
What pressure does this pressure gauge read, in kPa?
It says 350 kPa
